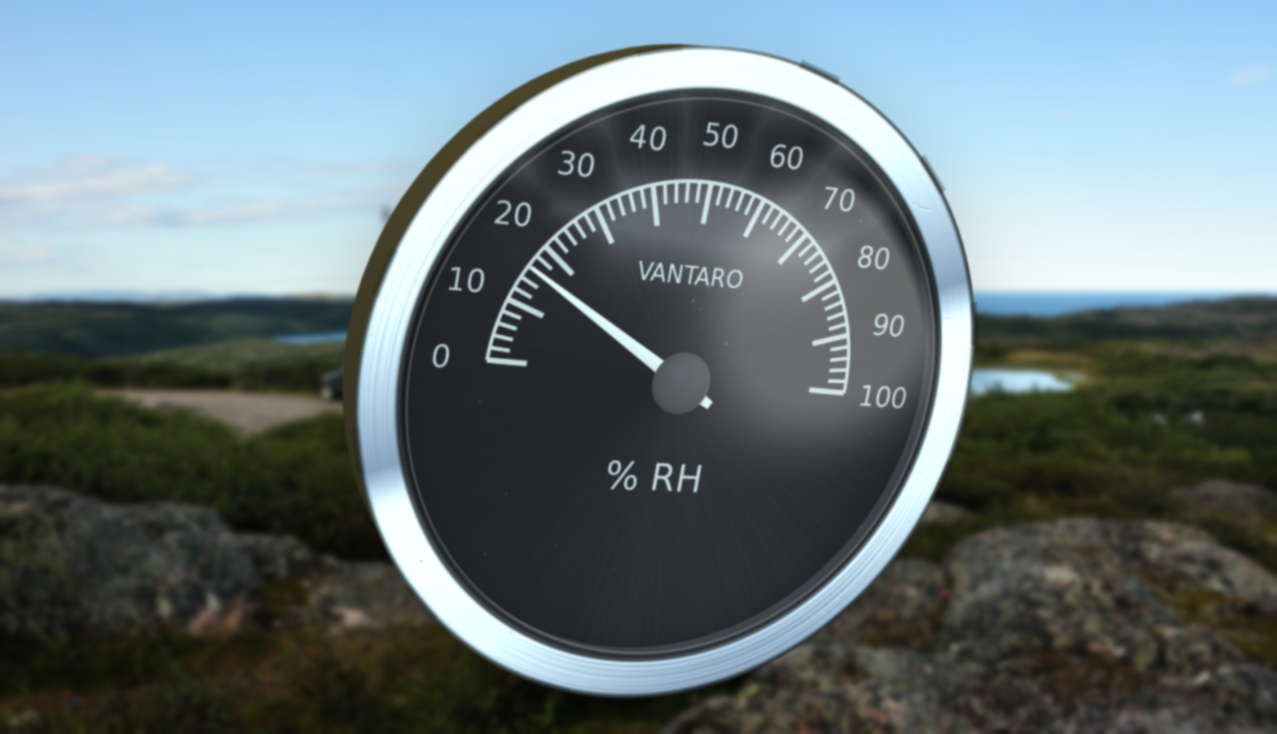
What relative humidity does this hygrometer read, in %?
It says 16 %
